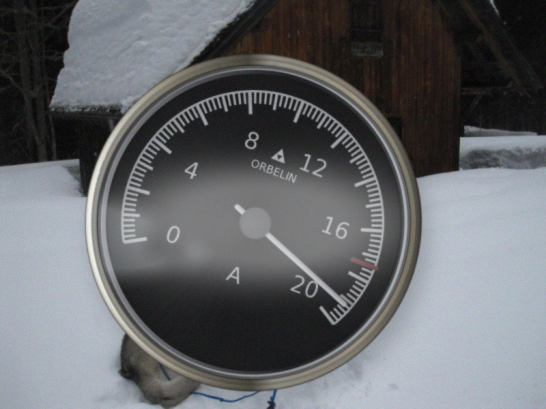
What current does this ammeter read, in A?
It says 19.2 A
